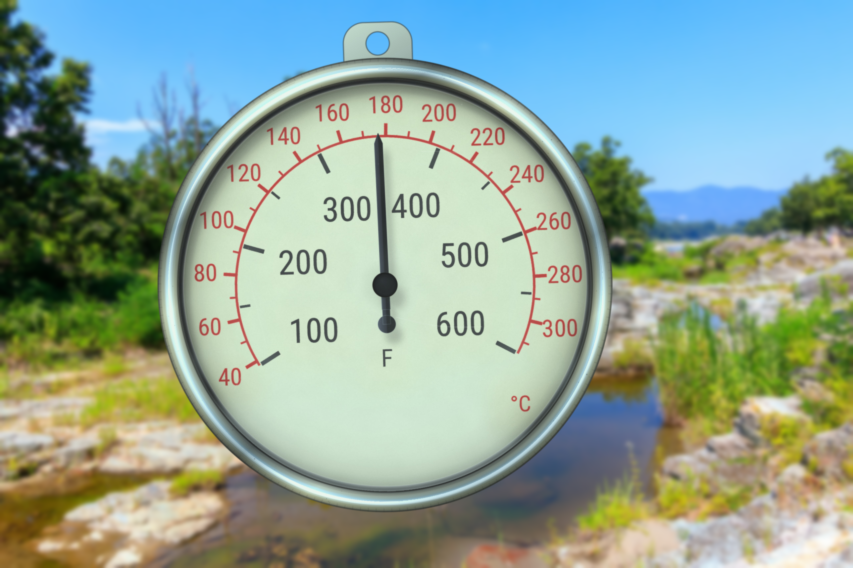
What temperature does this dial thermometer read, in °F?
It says 350 °F
